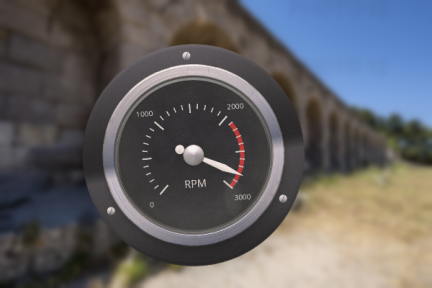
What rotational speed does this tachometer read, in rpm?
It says 2800 rpm
